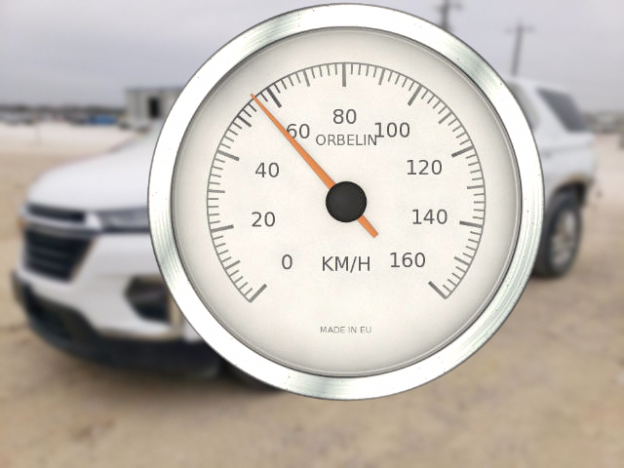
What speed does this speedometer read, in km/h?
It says 56 km/h
